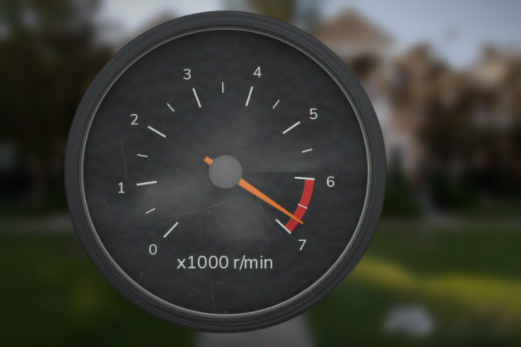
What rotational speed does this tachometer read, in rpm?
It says 6750 rpm
